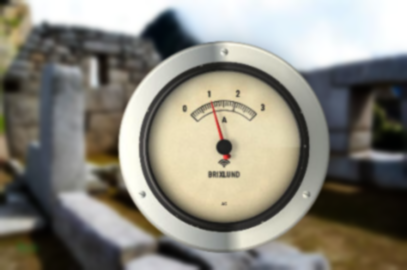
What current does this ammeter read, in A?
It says 1 A
